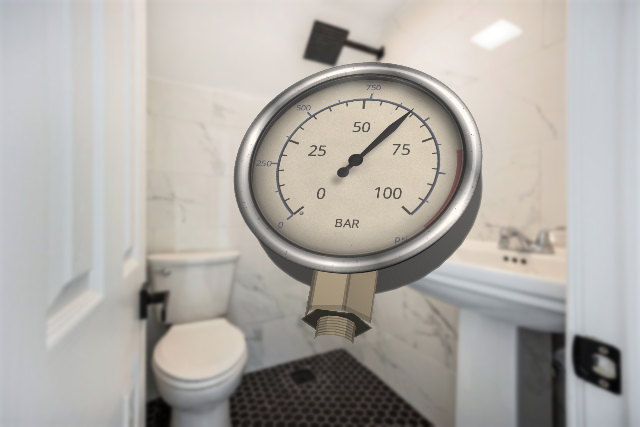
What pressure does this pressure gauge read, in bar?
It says 65 bar
